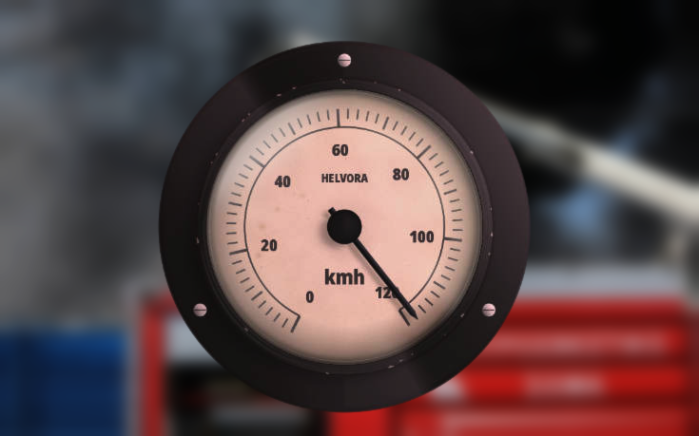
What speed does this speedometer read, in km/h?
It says 118 km/h
